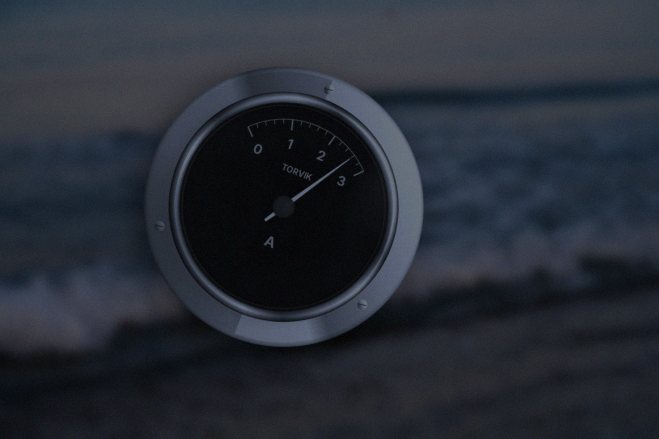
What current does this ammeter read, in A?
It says 2.6 A
